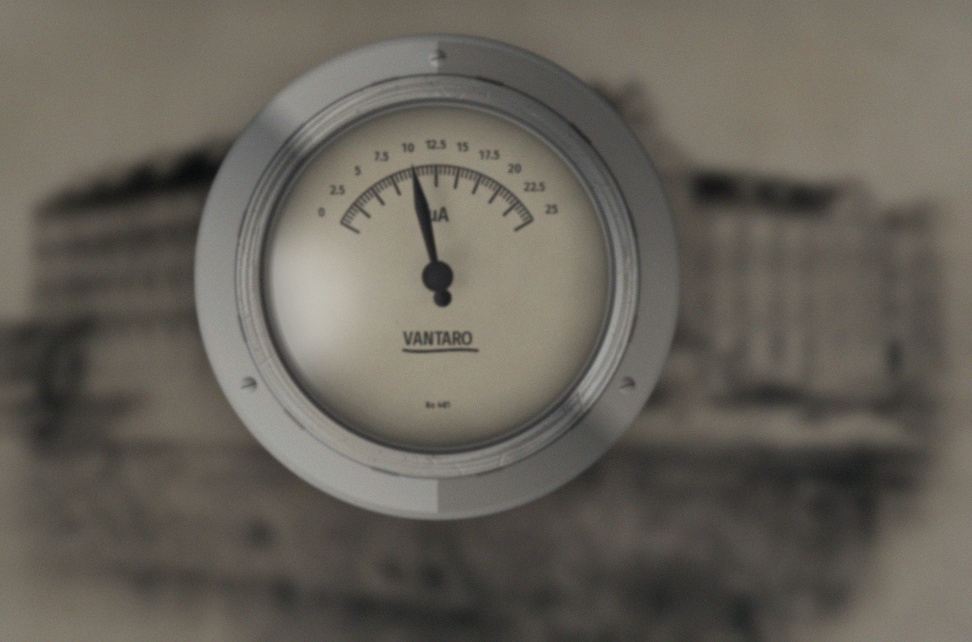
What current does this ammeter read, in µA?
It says 10 µA
